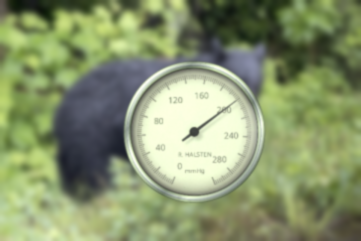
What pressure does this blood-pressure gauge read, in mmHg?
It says 200 mmHg
